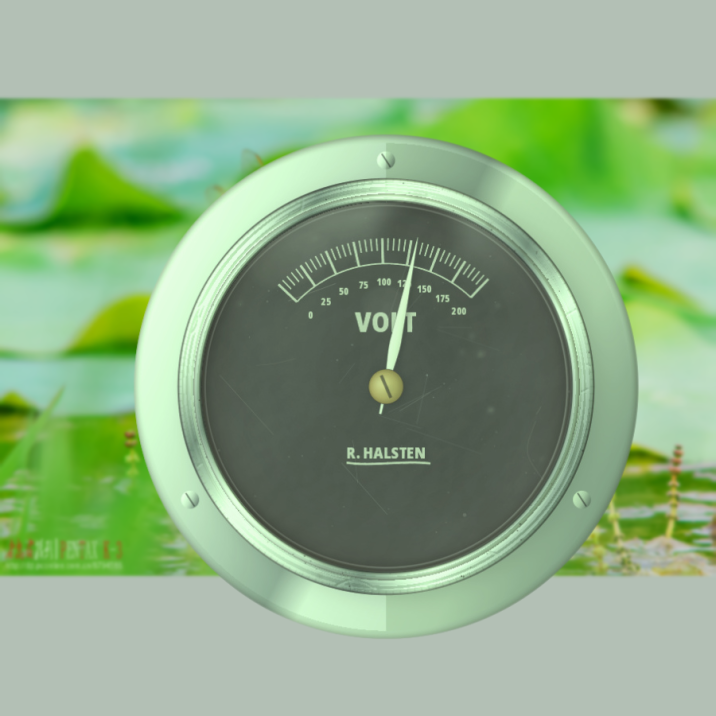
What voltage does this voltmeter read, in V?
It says 130 V
